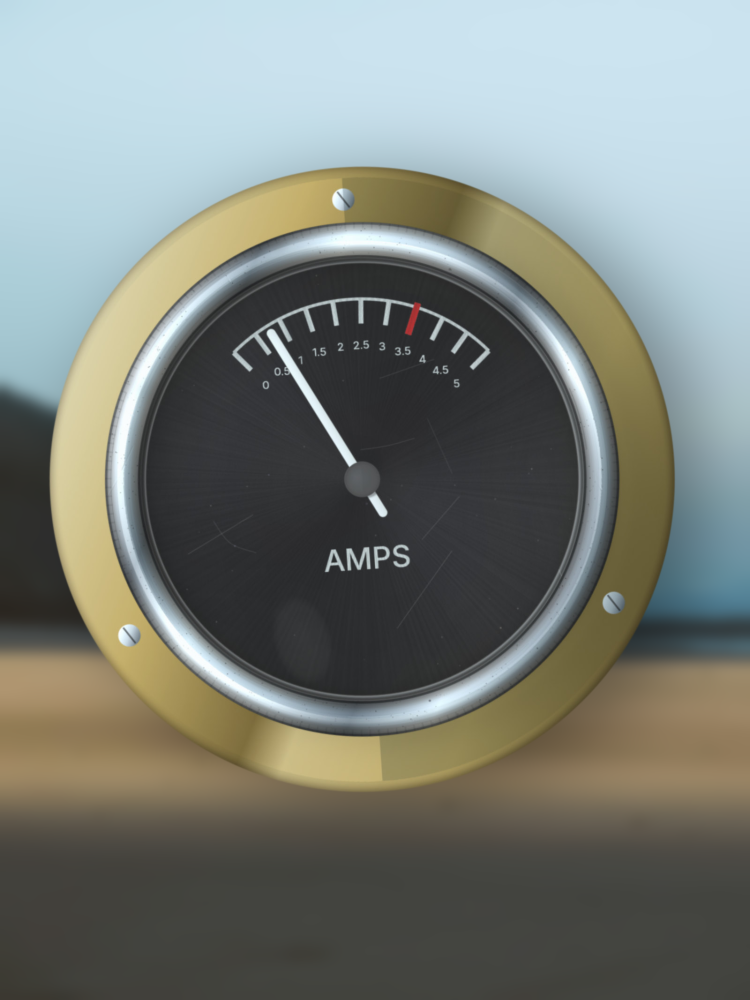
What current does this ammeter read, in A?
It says 0.75 A
